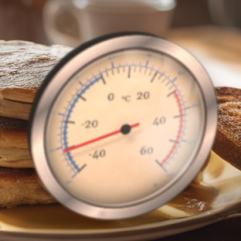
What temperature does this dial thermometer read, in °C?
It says -30 °C
